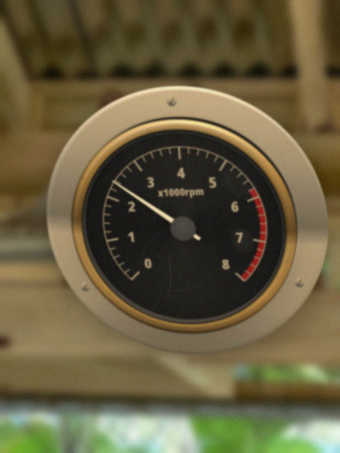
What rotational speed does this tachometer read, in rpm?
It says 2400 rpm
